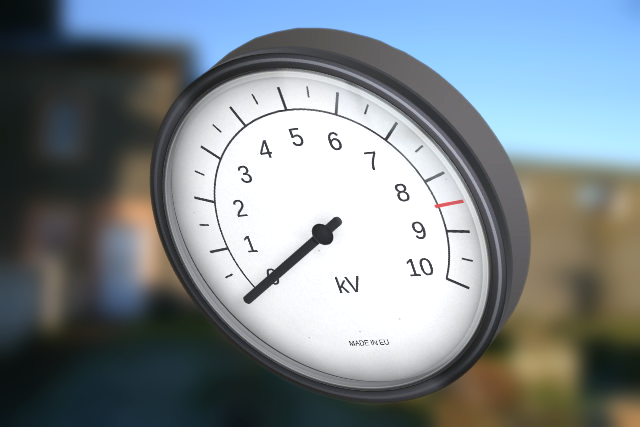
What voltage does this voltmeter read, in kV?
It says 0 kV
